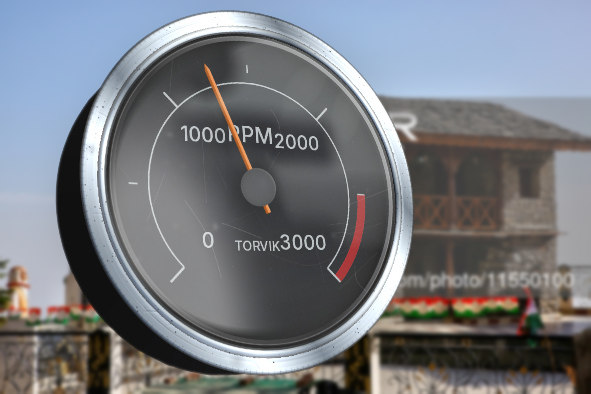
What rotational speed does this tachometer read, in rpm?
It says 1250 rpm
